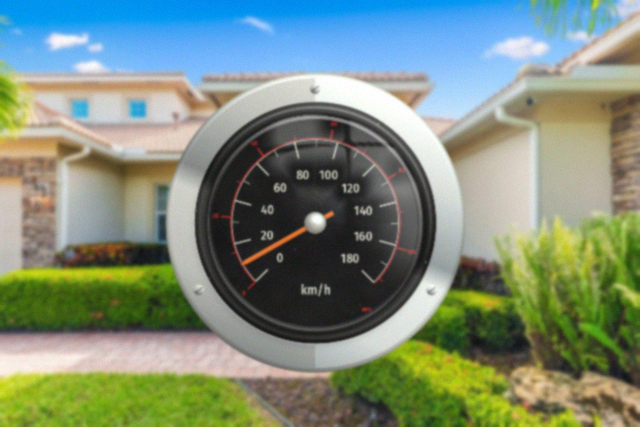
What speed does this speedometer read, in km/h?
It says 10 km/h
